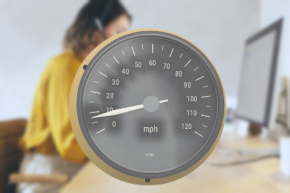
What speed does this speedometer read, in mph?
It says 7.5 mph
